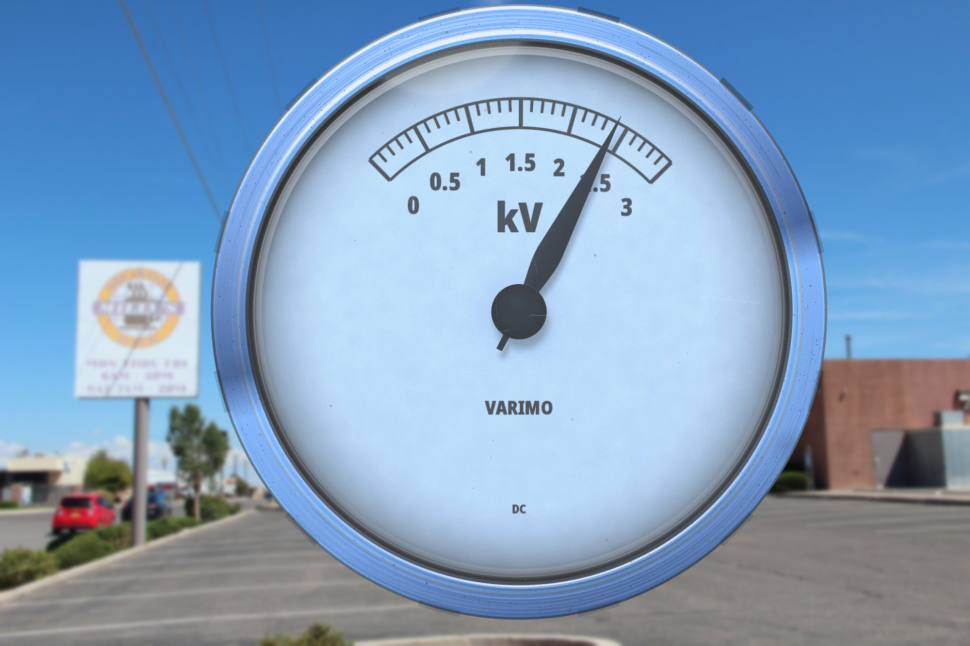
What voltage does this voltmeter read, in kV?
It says 2.4 kV
